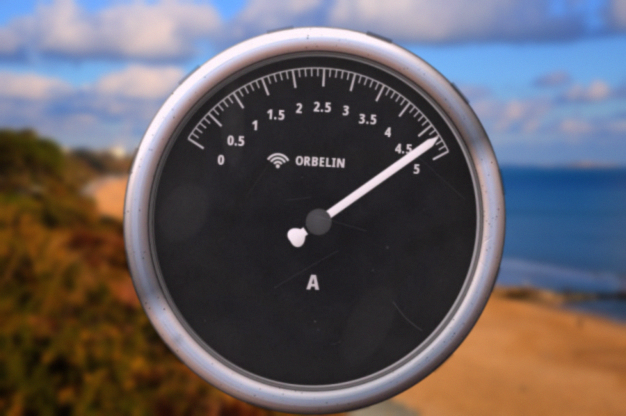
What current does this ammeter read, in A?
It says 4.7 A
